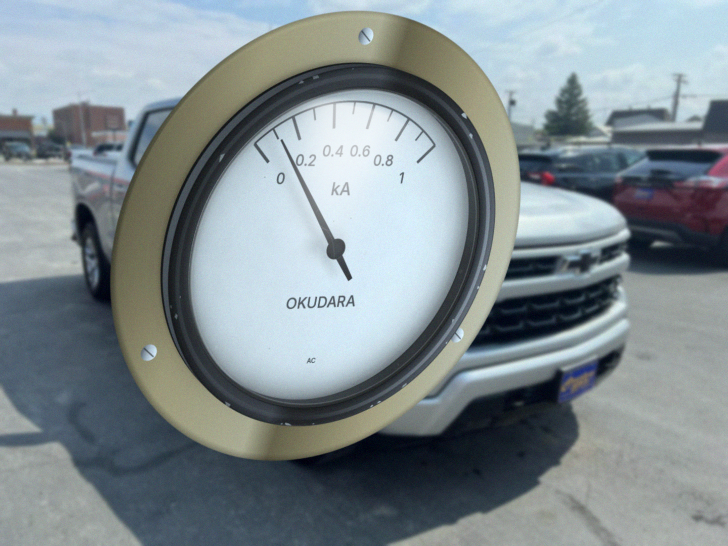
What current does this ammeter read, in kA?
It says 0.1 kA
